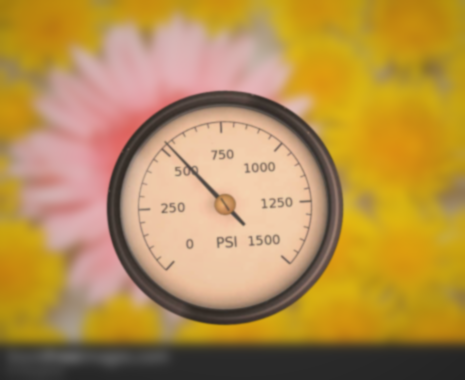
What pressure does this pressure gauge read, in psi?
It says 525 psi
